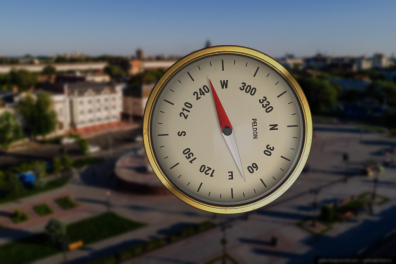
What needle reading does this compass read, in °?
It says 255 °
